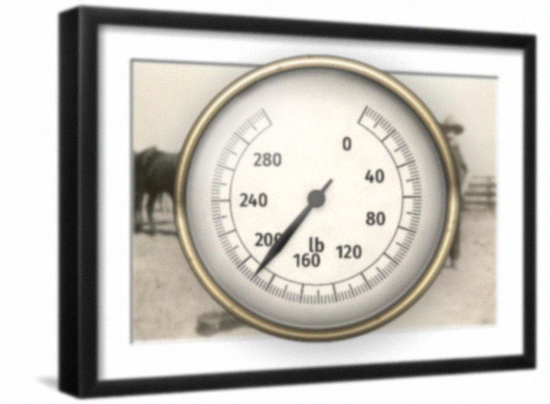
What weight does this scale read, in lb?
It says 190 lb
